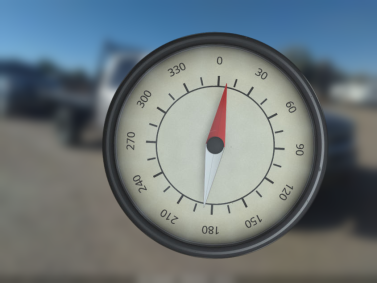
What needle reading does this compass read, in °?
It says 7.5 °
